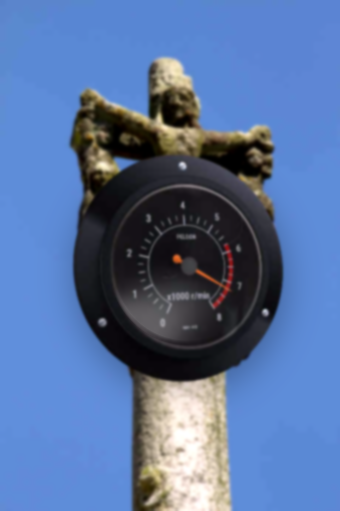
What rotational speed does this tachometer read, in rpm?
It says 7250 rpm
